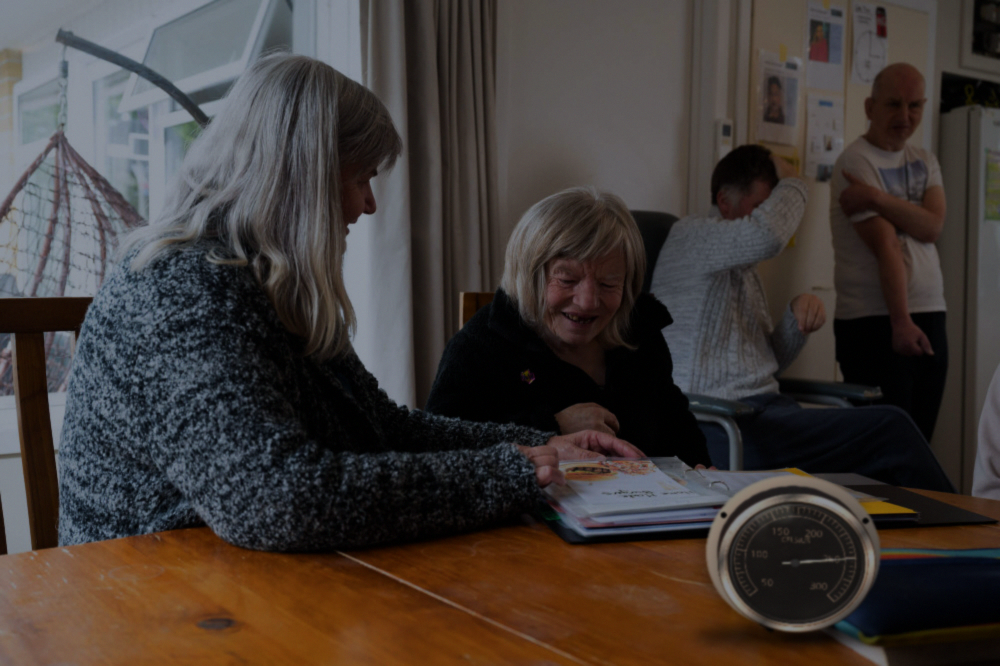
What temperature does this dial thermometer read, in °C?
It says 250 °C
